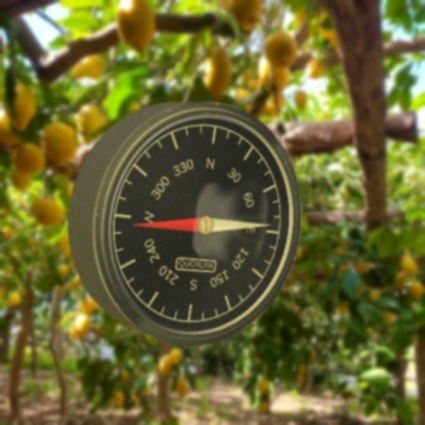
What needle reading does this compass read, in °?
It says 265 °
